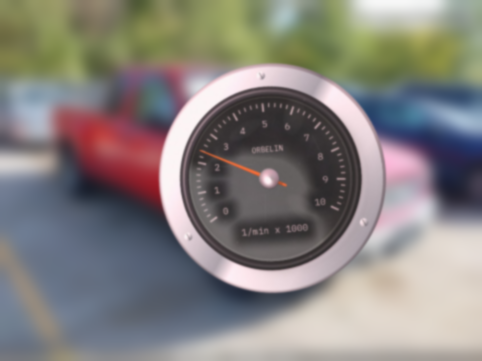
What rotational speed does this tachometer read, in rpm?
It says 2400 rpm
